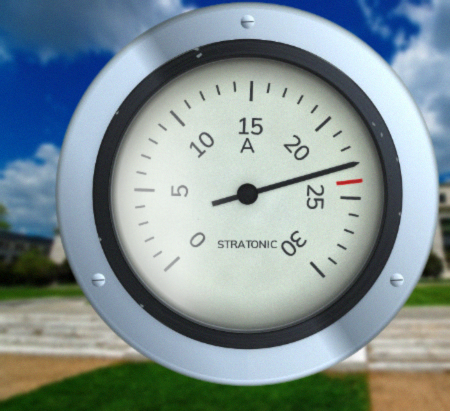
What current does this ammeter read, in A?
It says 23 A
